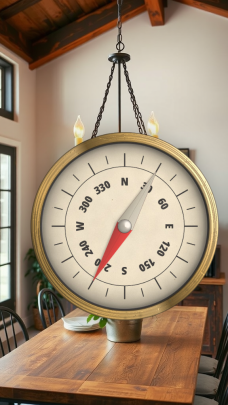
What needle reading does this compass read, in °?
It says 210 °
